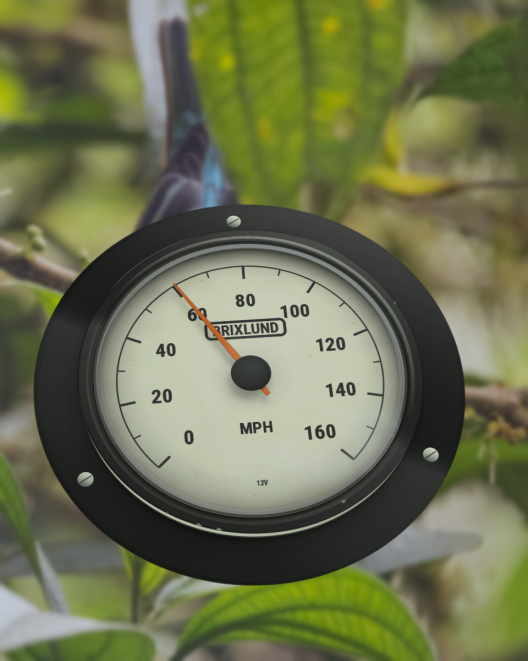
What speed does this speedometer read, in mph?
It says 60 mph
